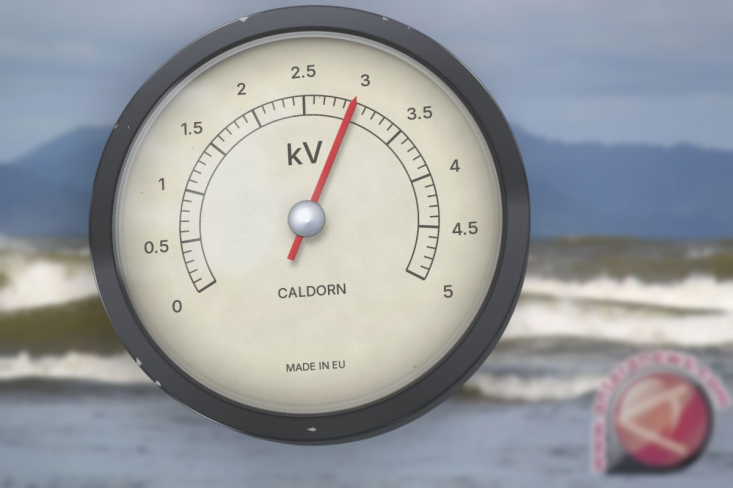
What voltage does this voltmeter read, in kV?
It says 3 kV
